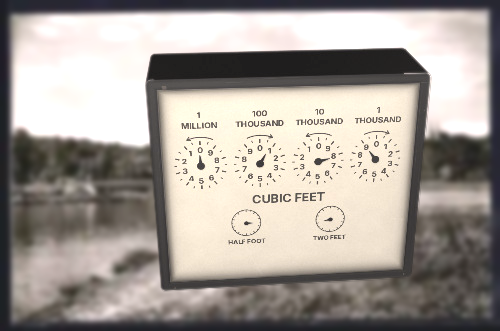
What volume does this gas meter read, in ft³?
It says 7900 ft³
